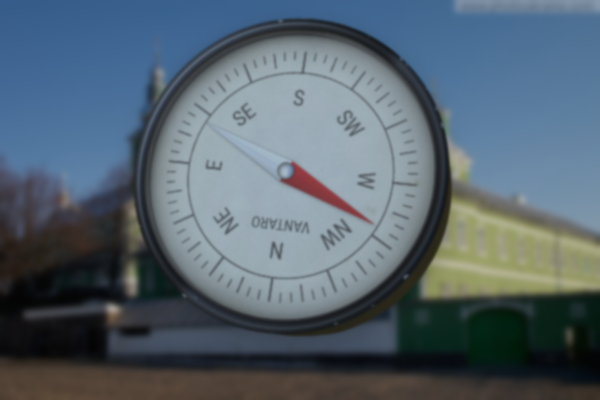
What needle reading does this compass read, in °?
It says 295 °
